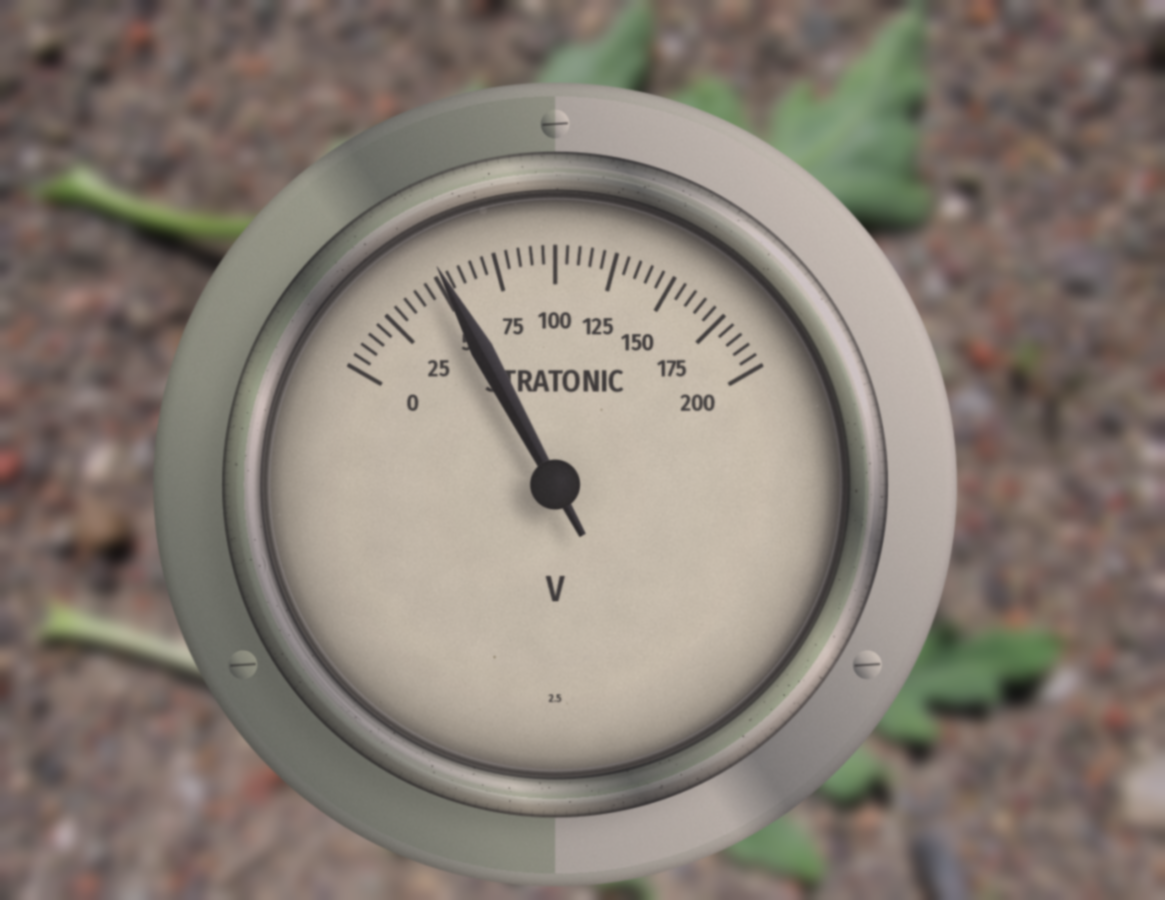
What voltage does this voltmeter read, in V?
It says 52.5 V
